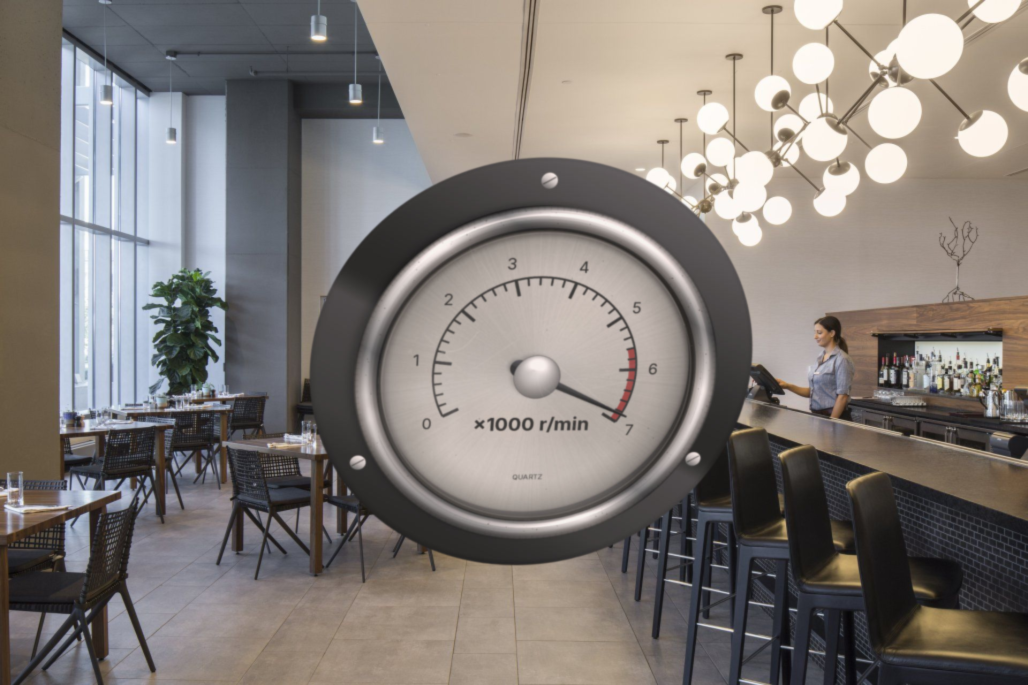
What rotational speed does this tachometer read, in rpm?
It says 6800 rpm
